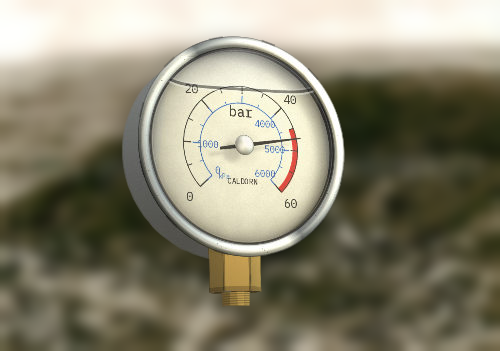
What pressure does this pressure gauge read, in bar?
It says 47.5 bar
